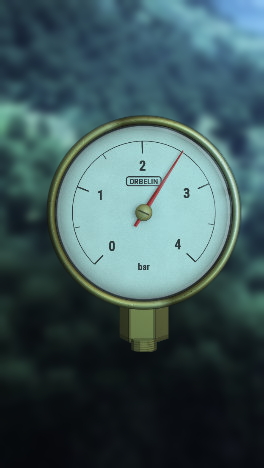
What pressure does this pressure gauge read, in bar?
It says 2.5 bar
